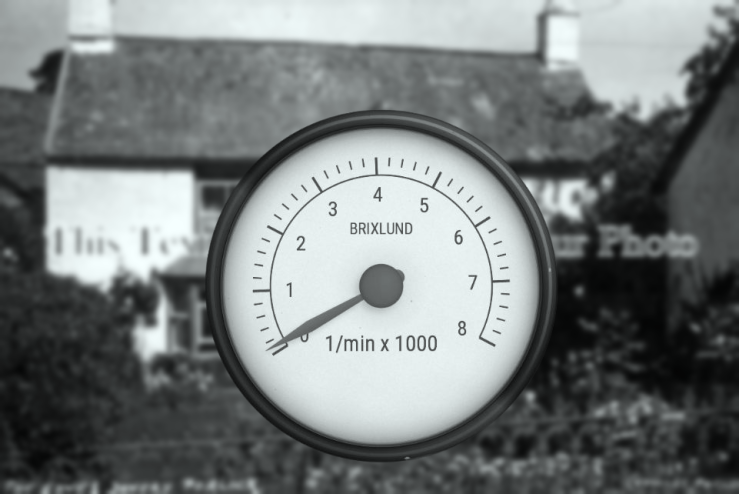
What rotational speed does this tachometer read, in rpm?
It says 100 rpm
